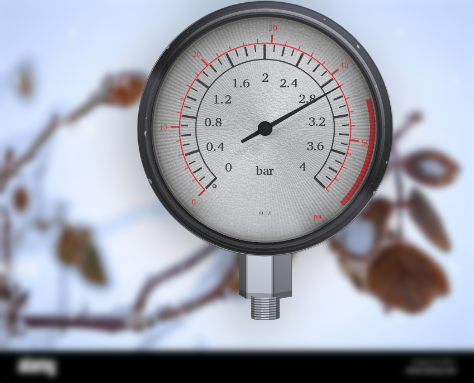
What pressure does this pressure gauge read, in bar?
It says 2.9 bar
